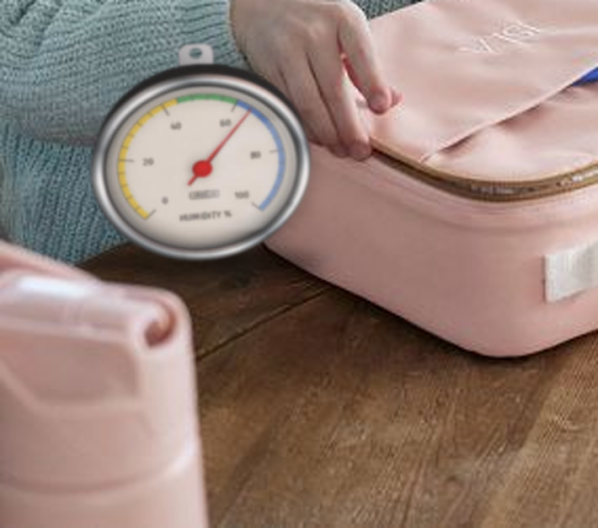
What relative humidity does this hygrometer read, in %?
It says 64 %
